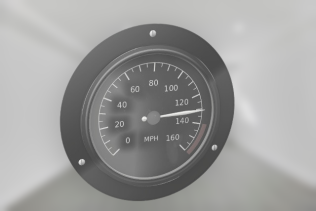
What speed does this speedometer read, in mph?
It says 130 mph
